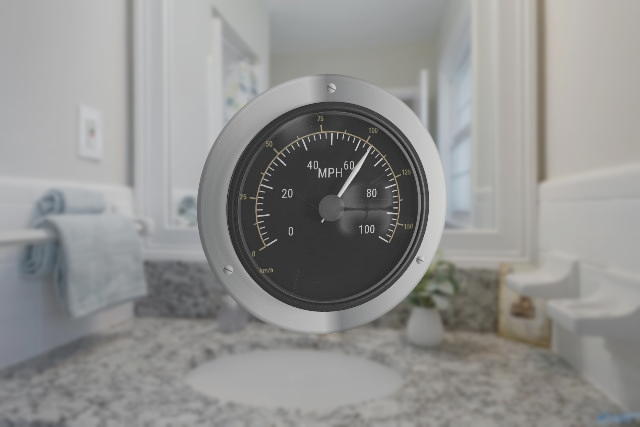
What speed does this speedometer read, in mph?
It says 64 mph
